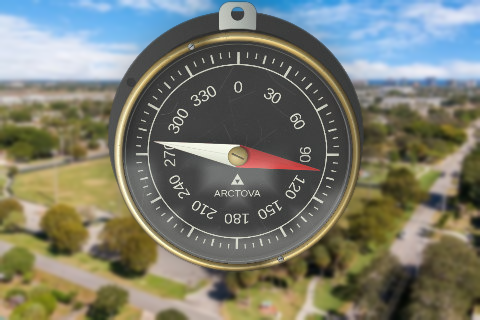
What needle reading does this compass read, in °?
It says 100 °
